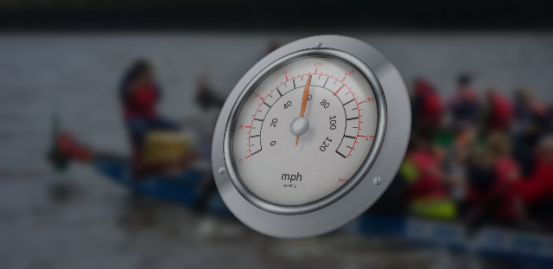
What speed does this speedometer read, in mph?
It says 60 mph
